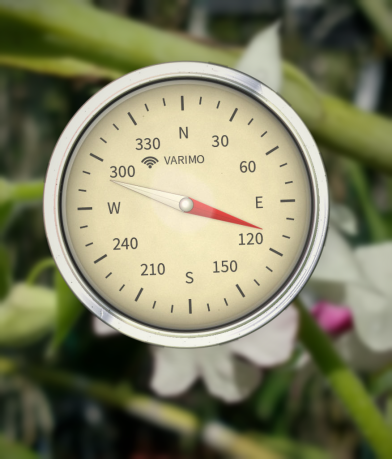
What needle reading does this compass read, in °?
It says 110 °
